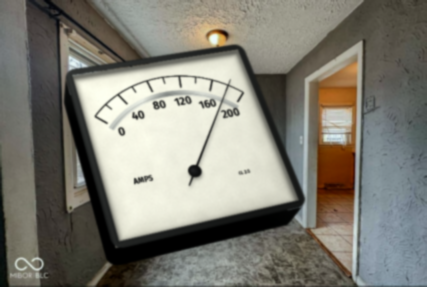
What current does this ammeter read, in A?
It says 180 A
